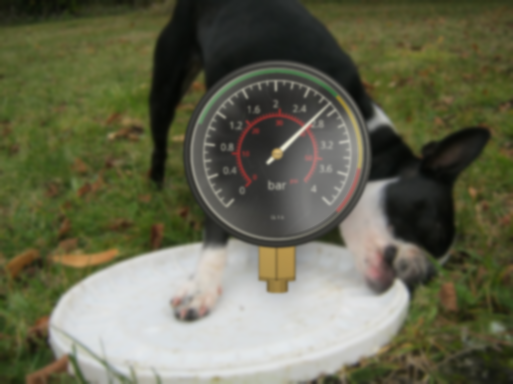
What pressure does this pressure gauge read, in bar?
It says 2.7 bar
